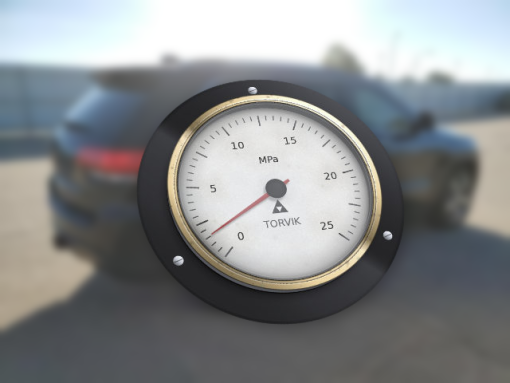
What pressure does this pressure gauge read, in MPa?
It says 1.5 MPa
